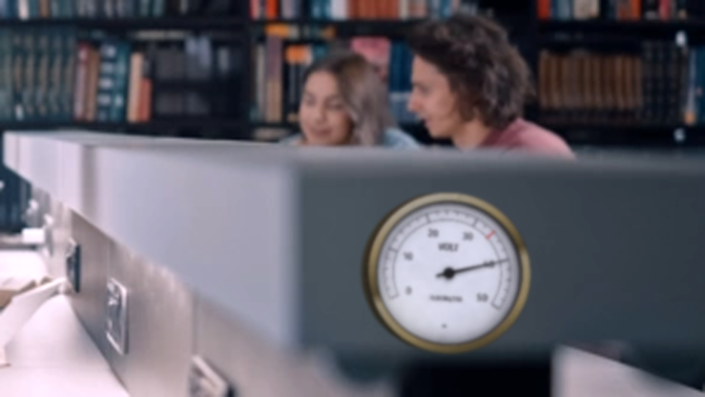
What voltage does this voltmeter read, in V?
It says 40 V
